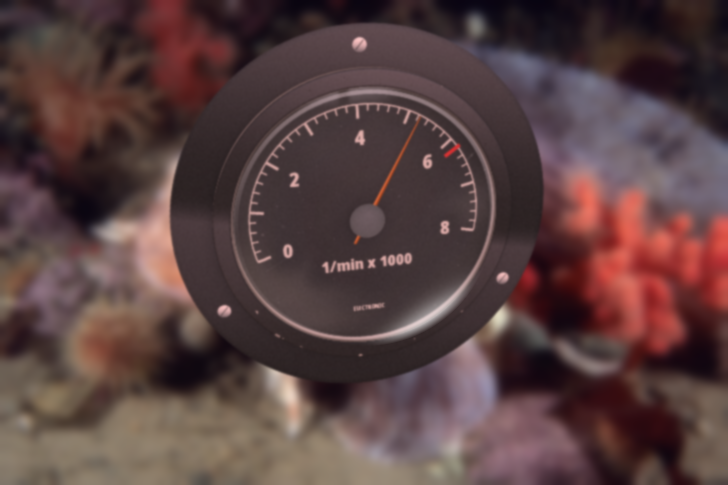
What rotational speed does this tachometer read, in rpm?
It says 5200 rpm
